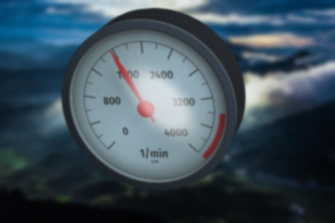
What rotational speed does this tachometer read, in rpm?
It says 1600 rpm
